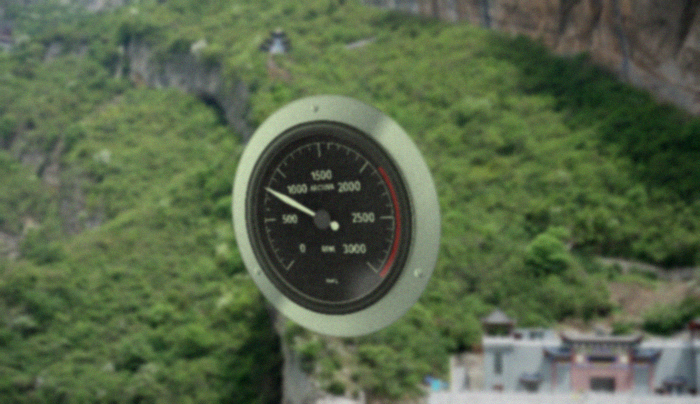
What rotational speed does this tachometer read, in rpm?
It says 800 rpm
